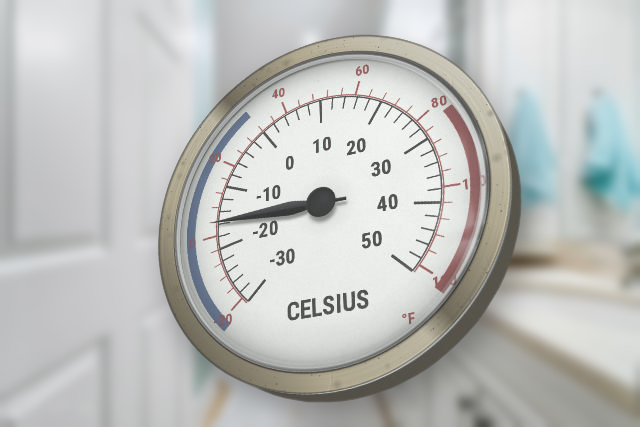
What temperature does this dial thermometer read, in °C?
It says -16 °C
